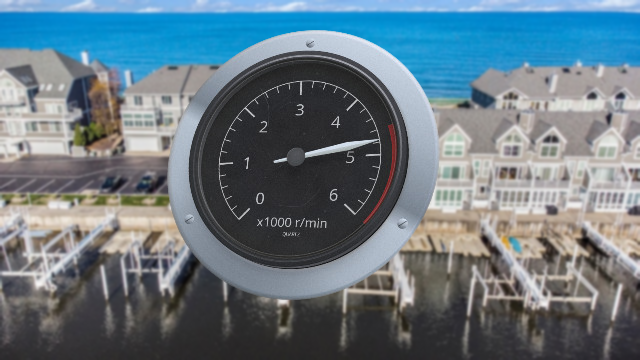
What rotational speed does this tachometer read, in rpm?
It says 4800 rpm
